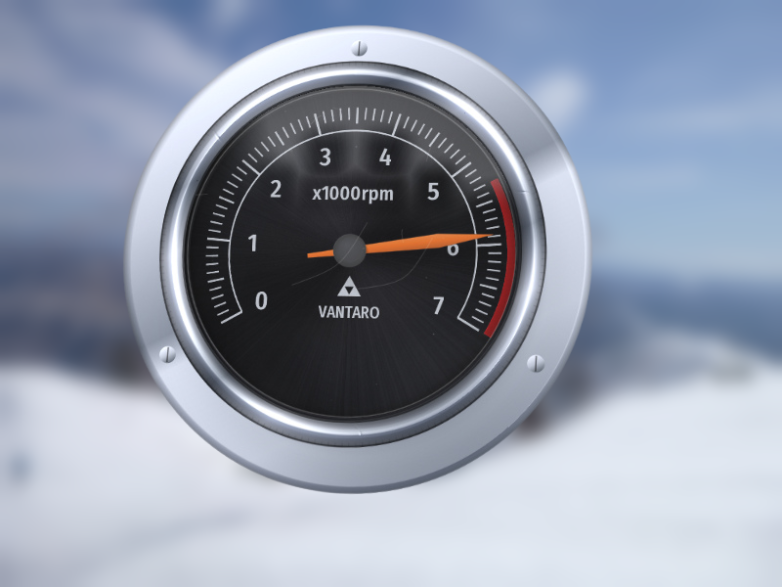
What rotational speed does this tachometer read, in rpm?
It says 5900 rpm
